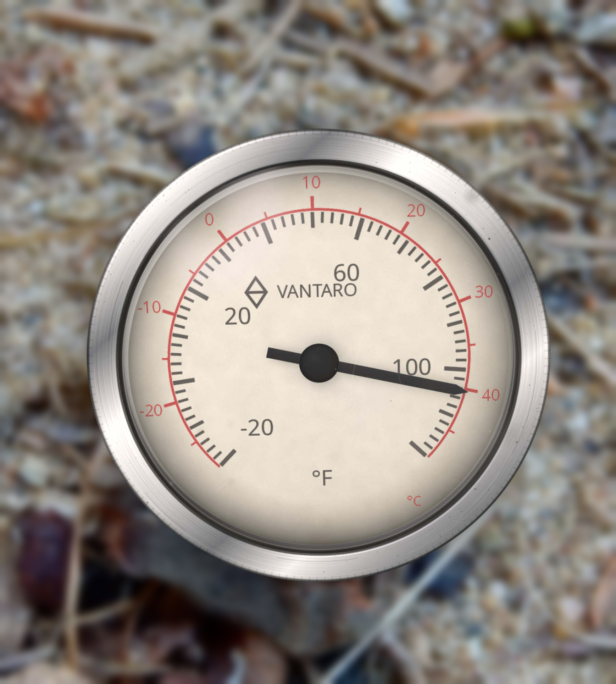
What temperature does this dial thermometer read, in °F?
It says 104 °F
